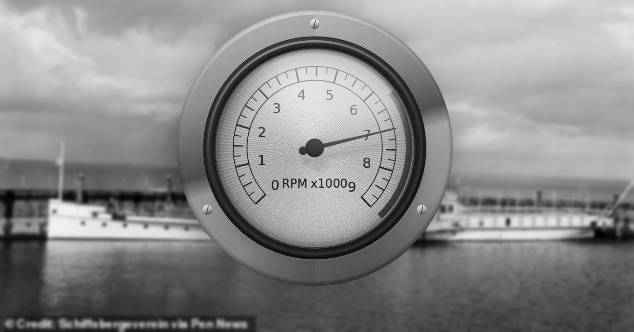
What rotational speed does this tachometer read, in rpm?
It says 7000 rpm
